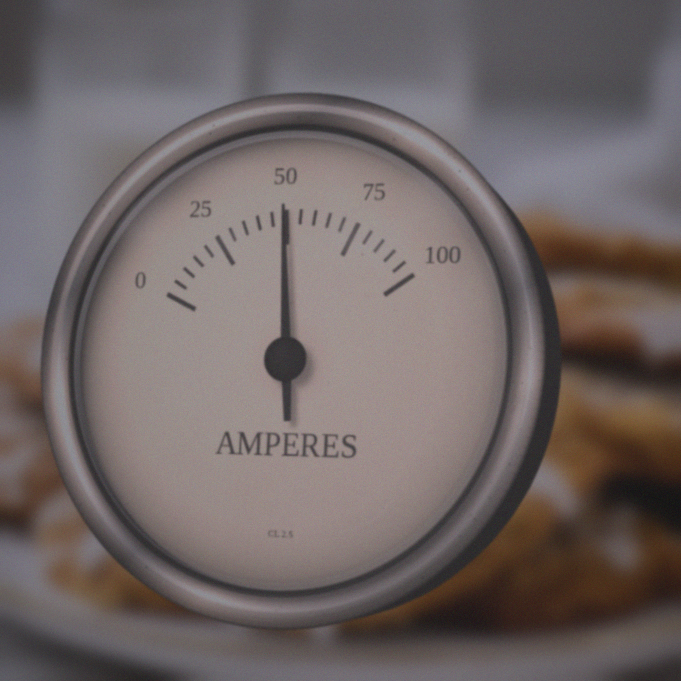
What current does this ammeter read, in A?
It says 50 A
